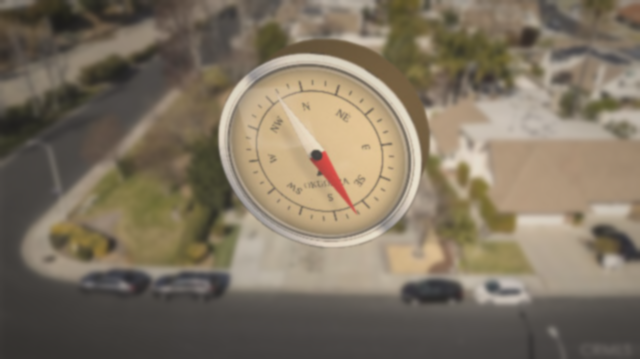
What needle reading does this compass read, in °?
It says 160 °
